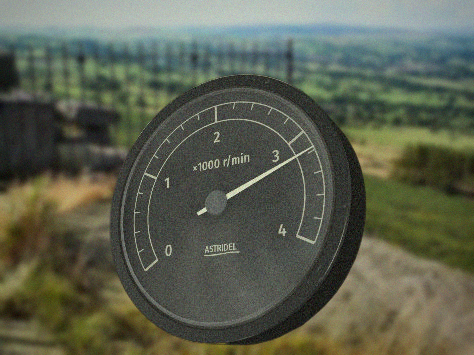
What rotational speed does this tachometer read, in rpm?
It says 3200 rpm
